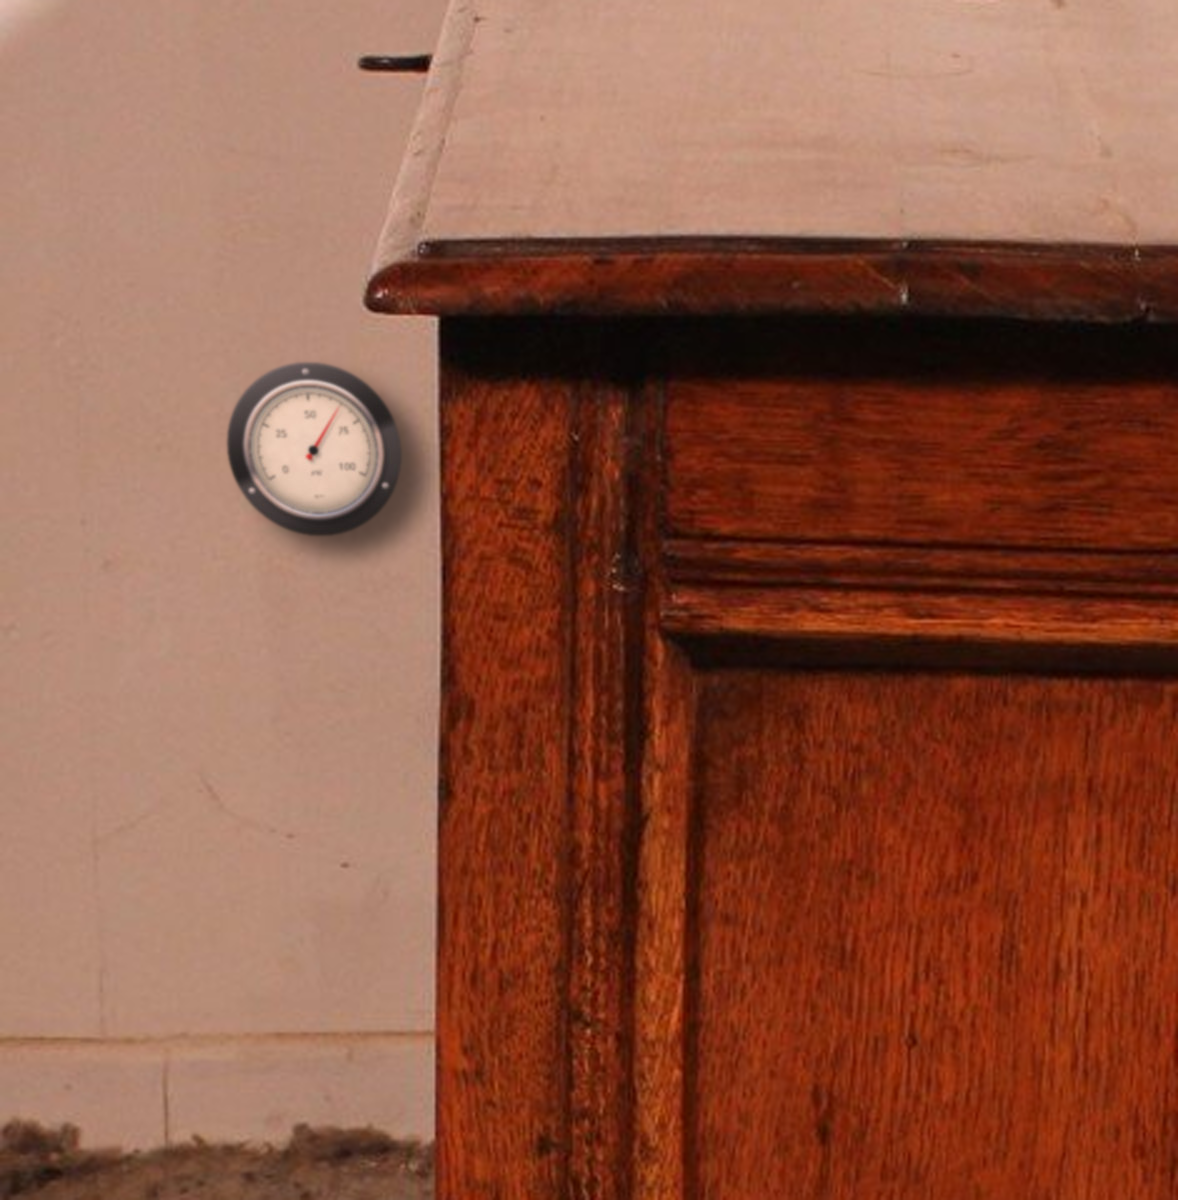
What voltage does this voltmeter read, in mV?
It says 65 mV
